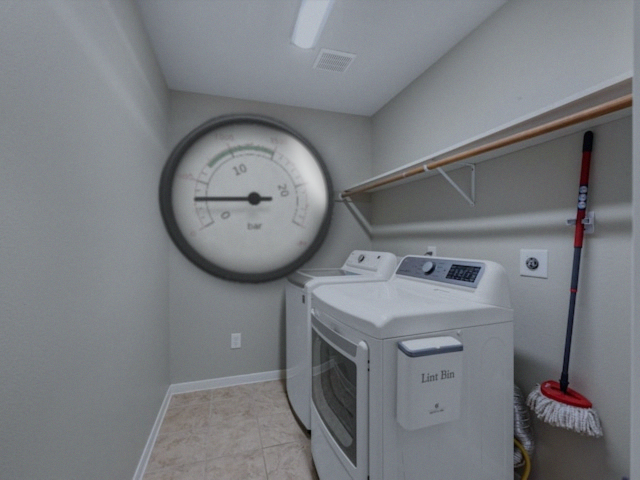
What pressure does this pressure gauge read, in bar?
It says 3 bar
